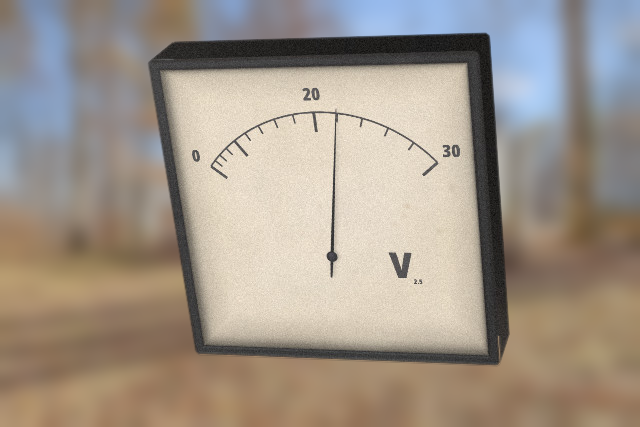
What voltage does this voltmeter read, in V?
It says 22 V
